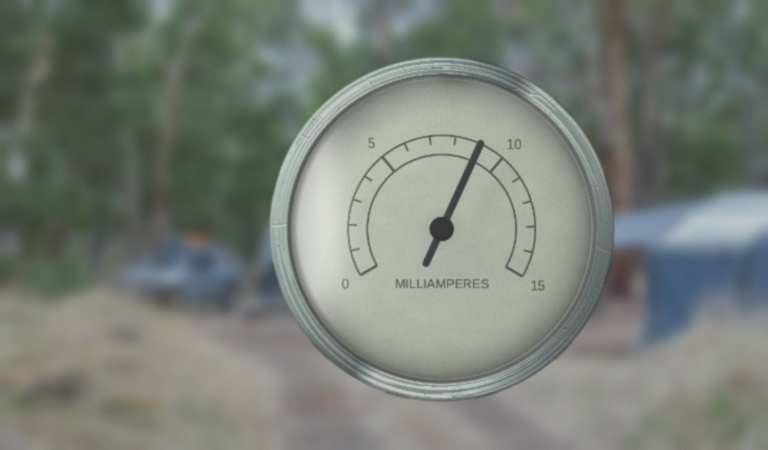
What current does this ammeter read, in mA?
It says 9 mA
